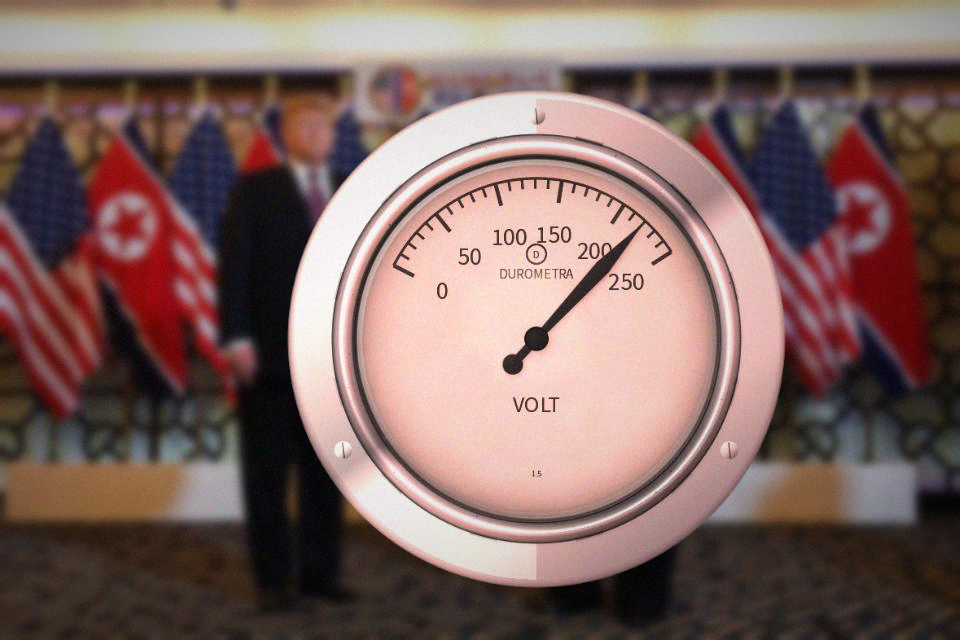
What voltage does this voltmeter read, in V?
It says 220 V
